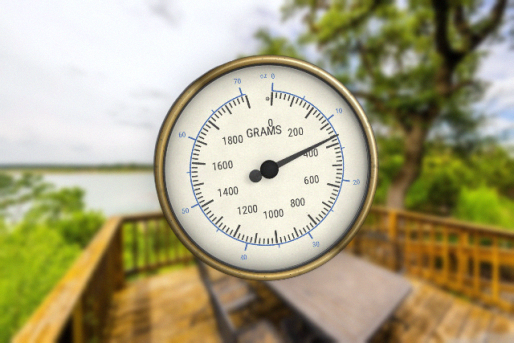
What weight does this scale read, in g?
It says 360 g
